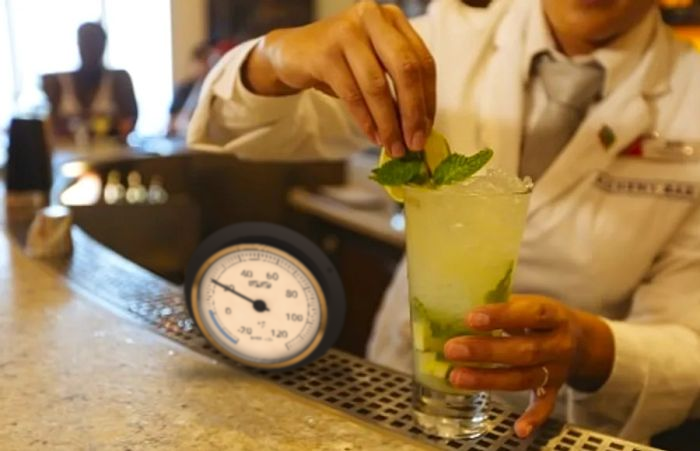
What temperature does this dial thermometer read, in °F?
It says 20 °F
